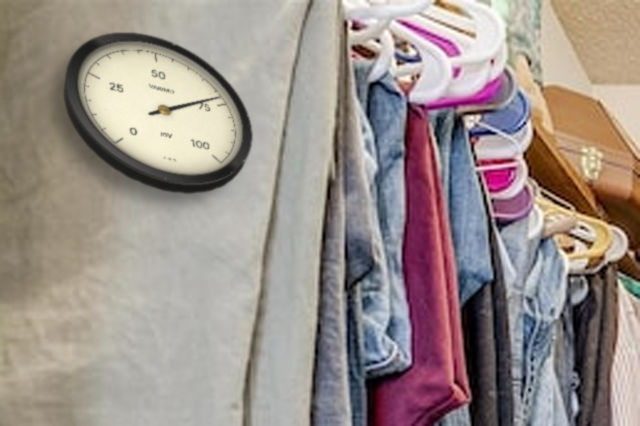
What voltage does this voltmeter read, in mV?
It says 72.5 mV
